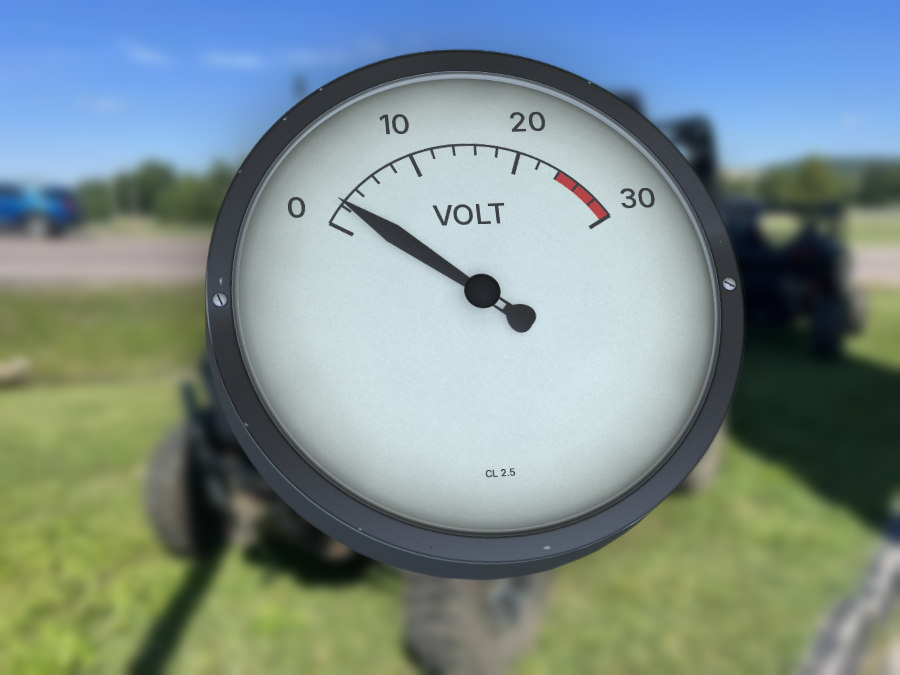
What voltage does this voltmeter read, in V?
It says 2 V
